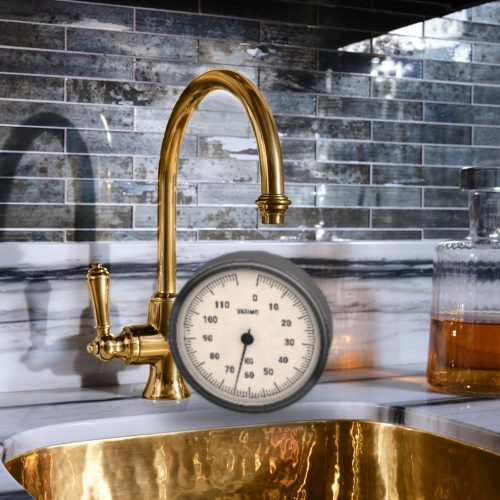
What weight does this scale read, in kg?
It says 65 kg
